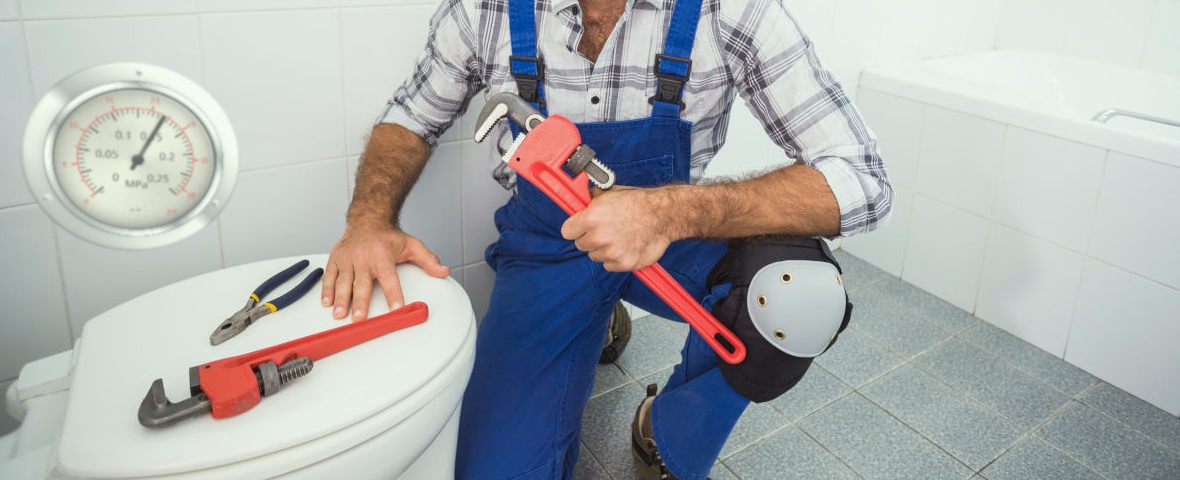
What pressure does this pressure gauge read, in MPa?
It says 0.15 MPa
